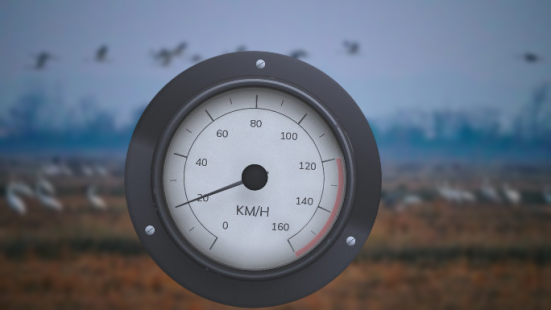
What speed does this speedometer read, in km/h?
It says 20 km/h
